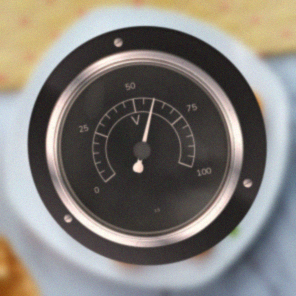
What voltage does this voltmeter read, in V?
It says 60 V
